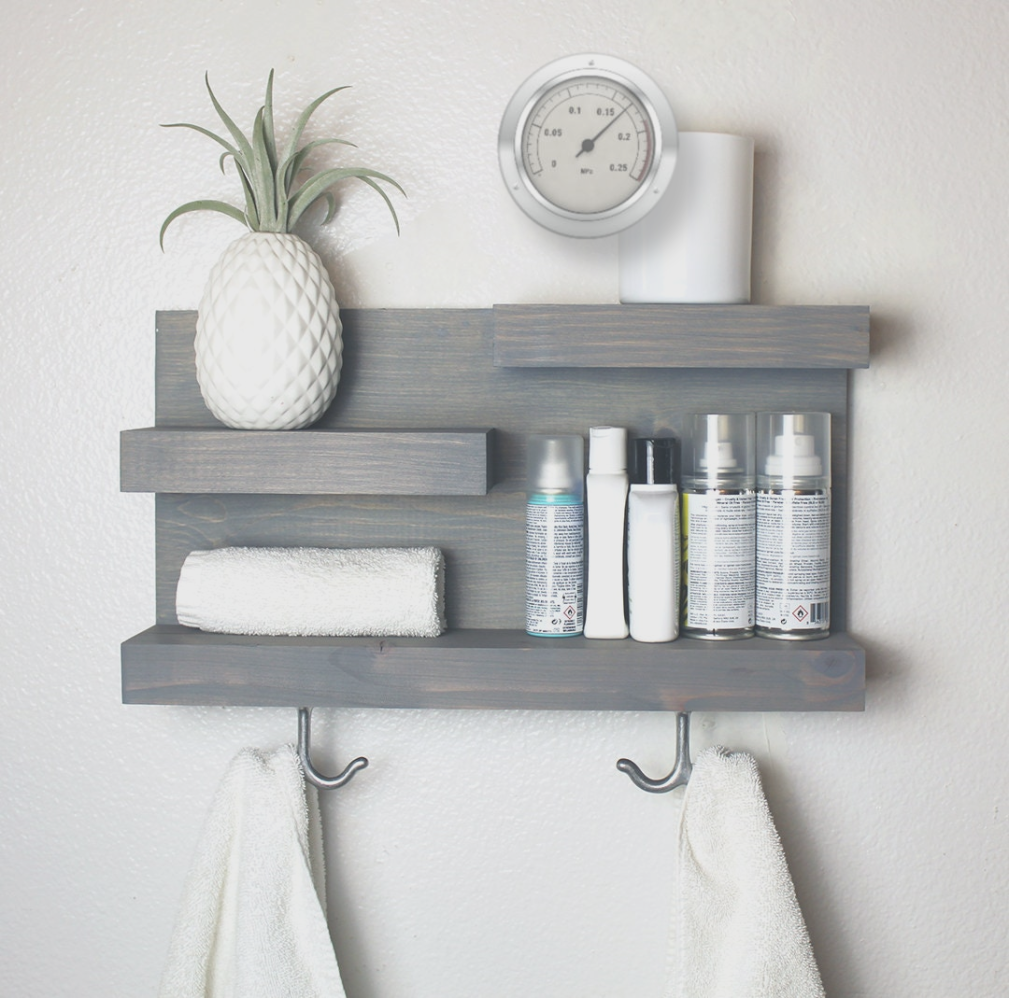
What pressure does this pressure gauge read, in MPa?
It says 0.17 MPa
